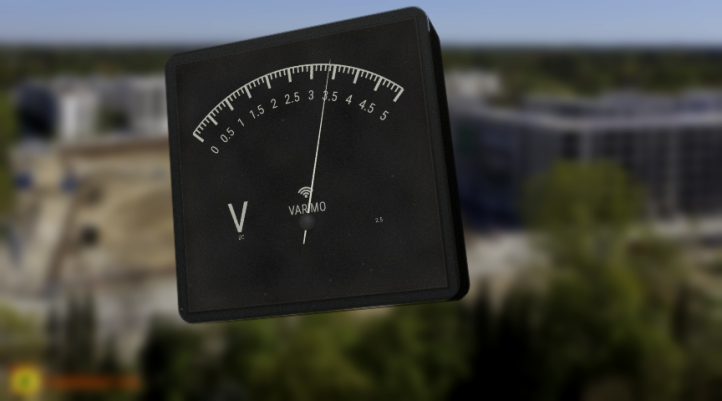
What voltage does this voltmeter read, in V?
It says 3.4 V
